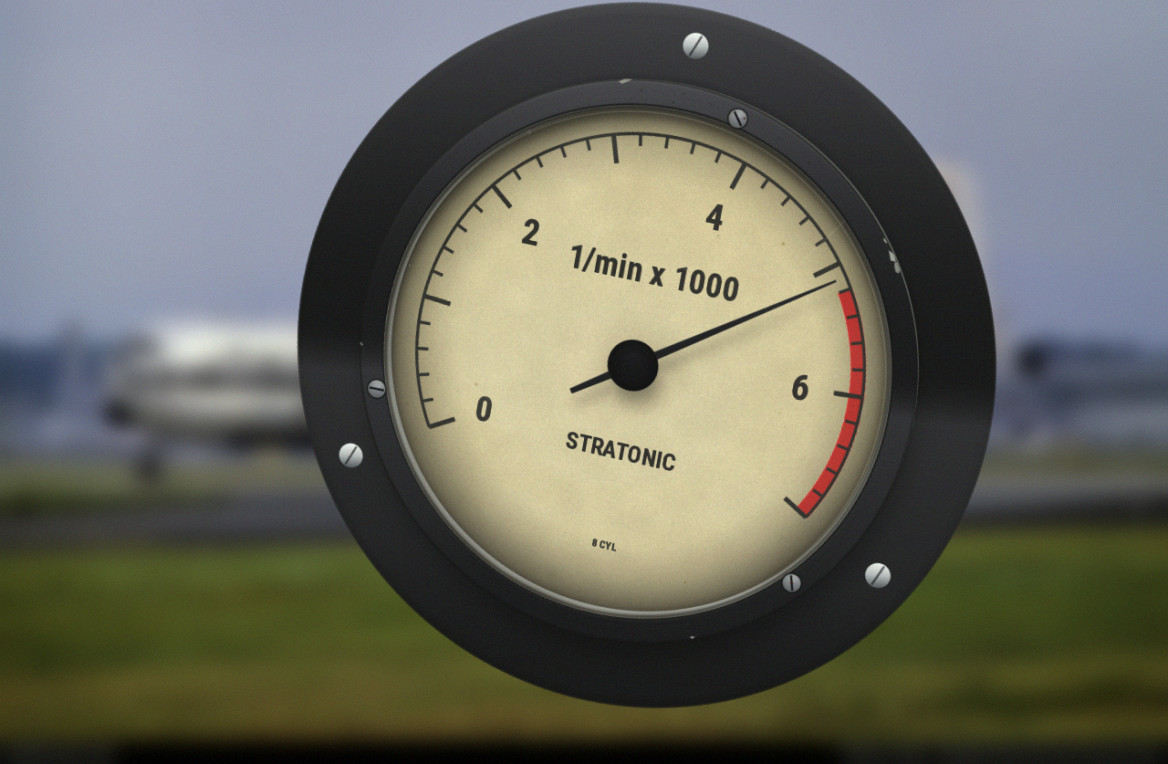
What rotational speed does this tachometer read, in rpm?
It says 5100 rpm
